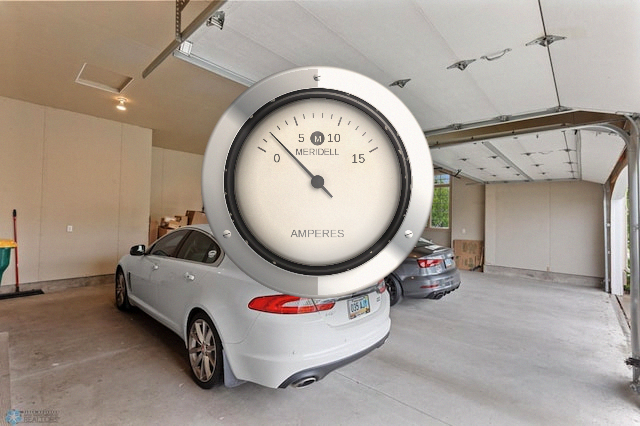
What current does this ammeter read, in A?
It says 2 A
